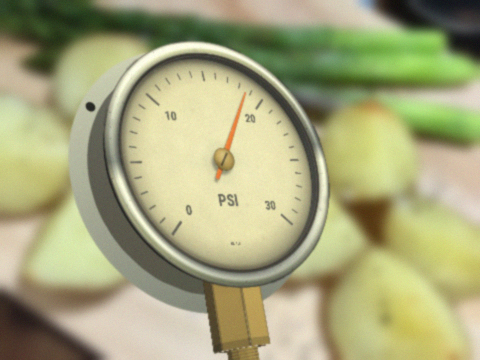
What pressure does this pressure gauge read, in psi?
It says 18.5 psi
